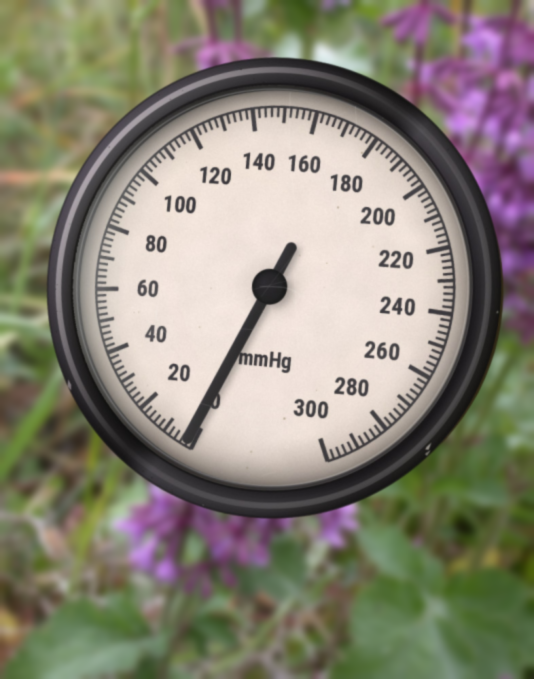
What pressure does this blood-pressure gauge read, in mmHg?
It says 2 mmHg
